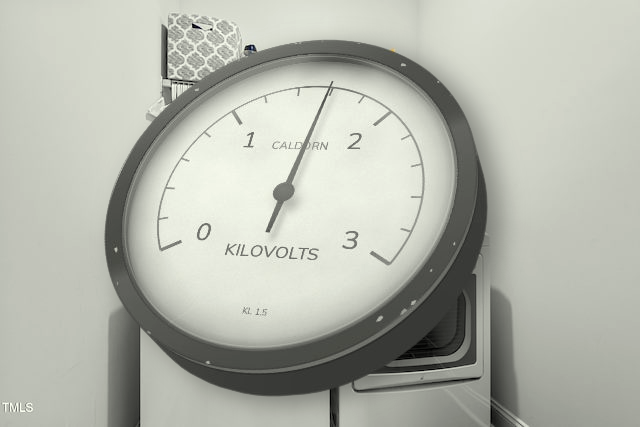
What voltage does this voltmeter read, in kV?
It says 1.6 kV
